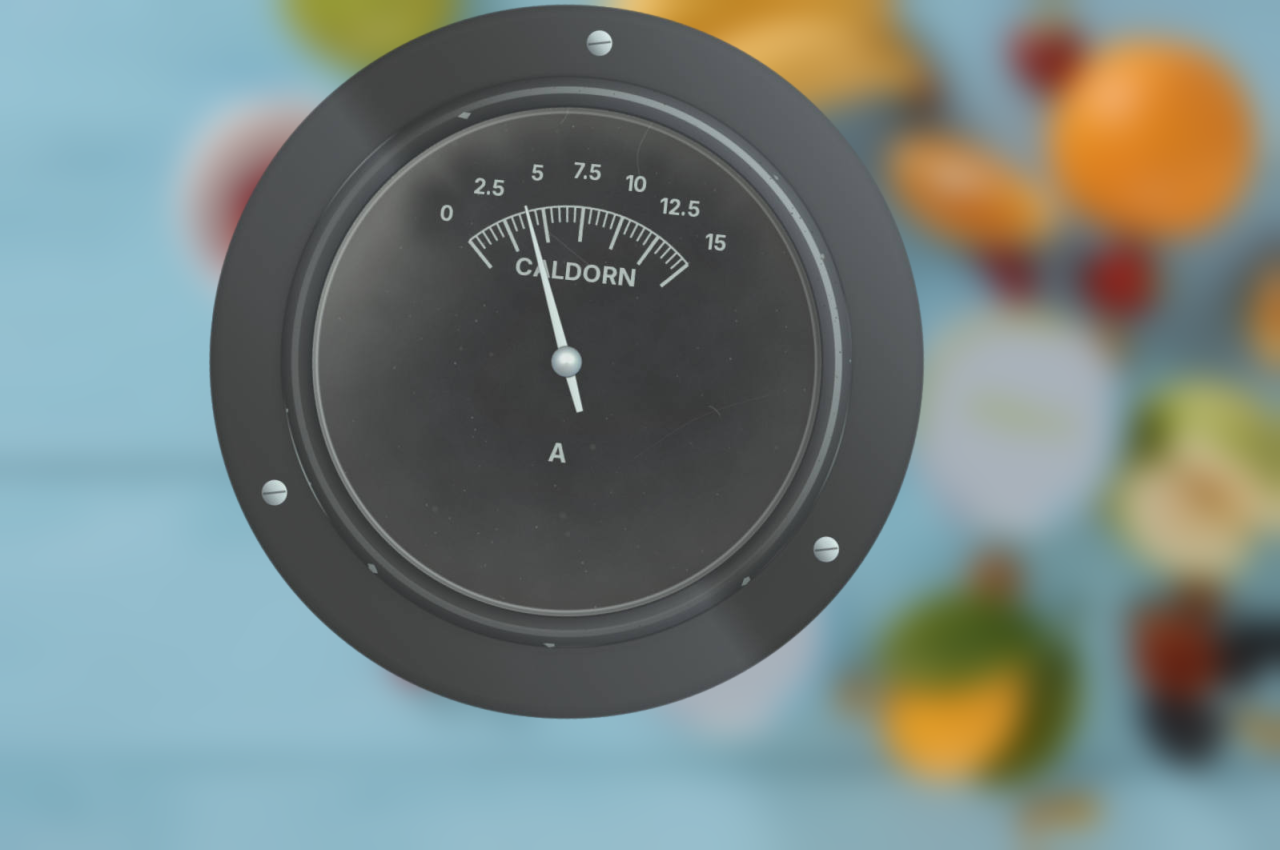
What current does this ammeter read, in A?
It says 4 A
